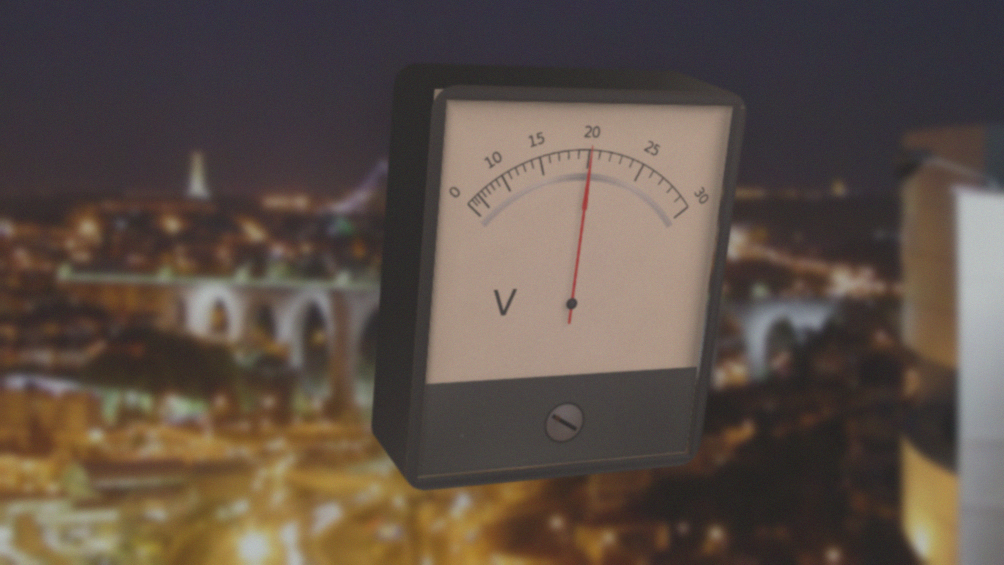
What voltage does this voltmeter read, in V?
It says 20 V
